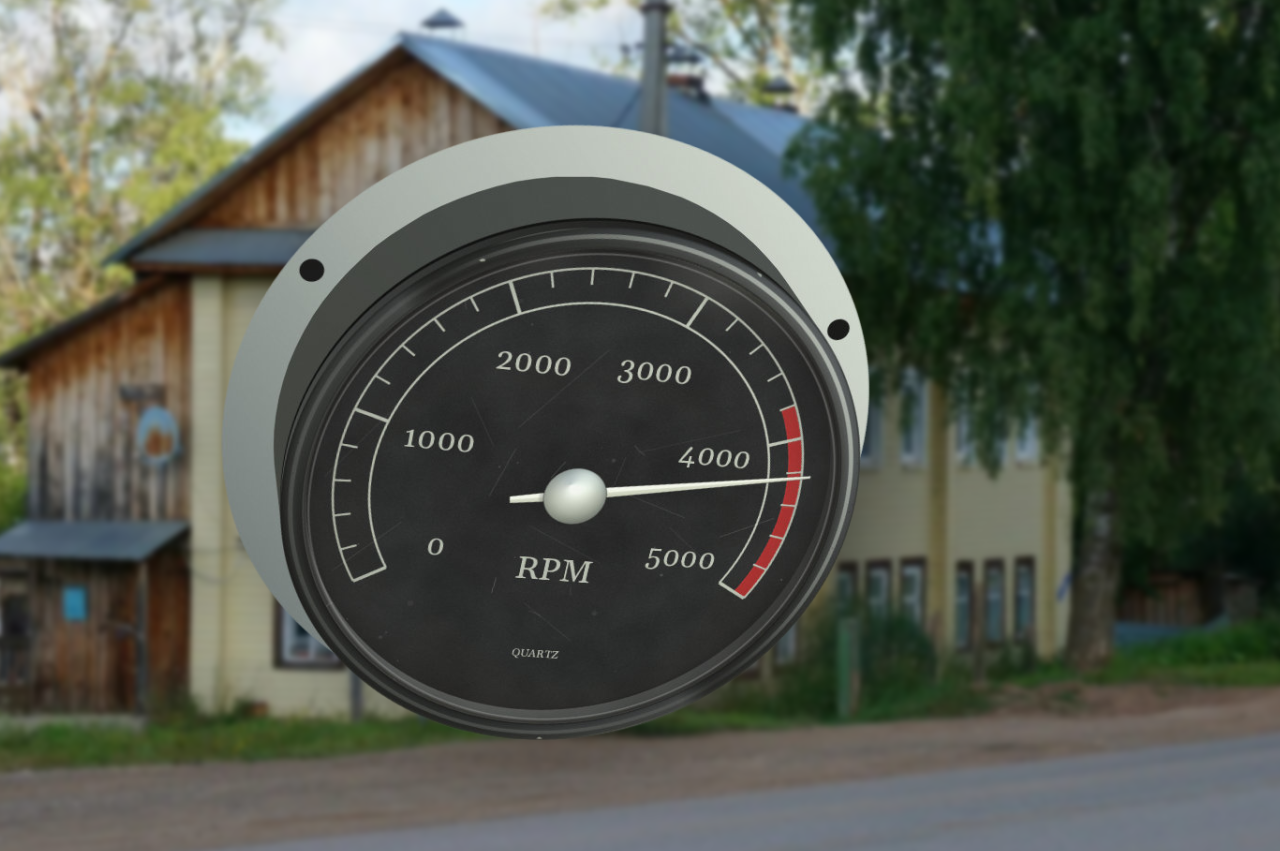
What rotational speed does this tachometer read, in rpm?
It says 4200 rpm
